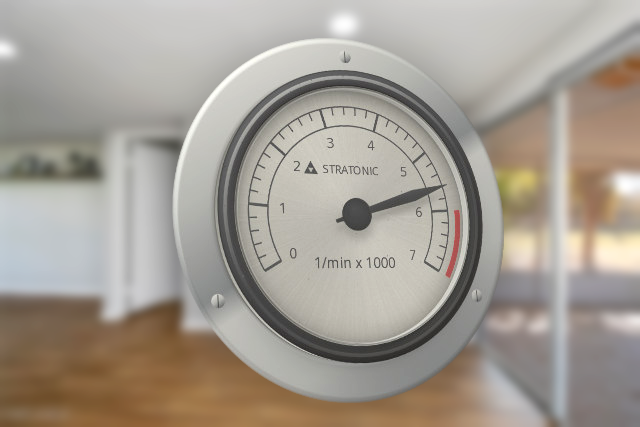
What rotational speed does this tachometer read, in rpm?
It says 5600 rpm
